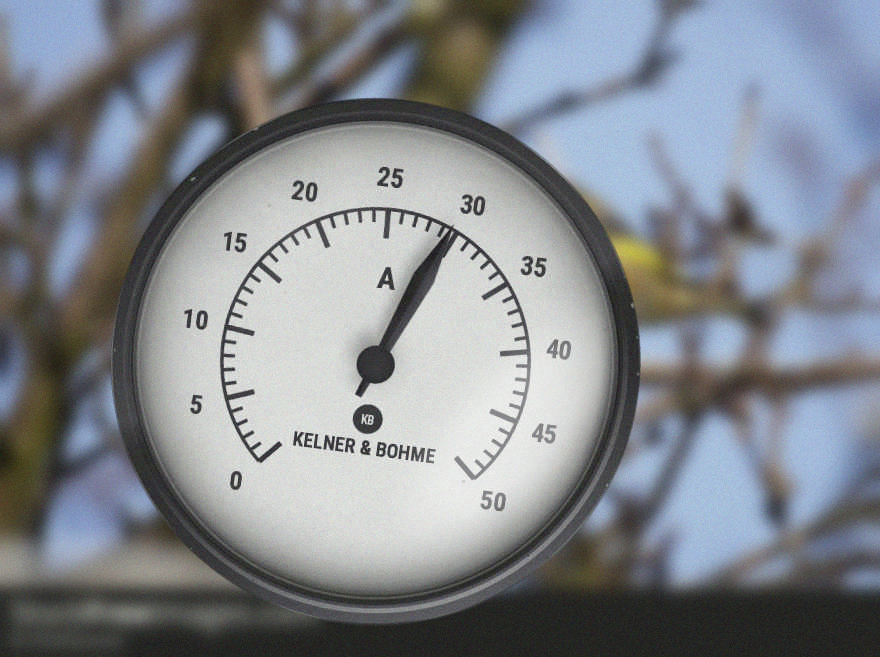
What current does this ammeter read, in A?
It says 29.5 A
